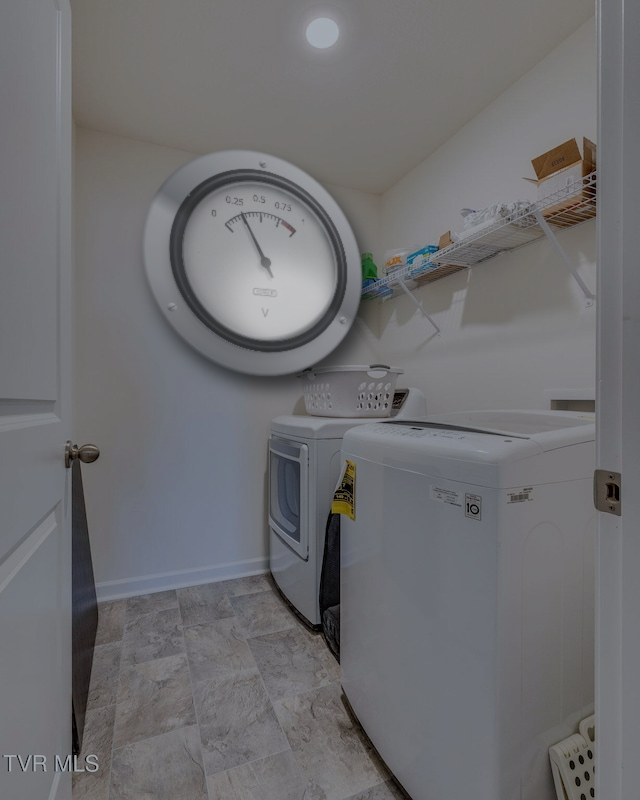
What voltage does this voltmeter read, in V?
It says 0.25 V
